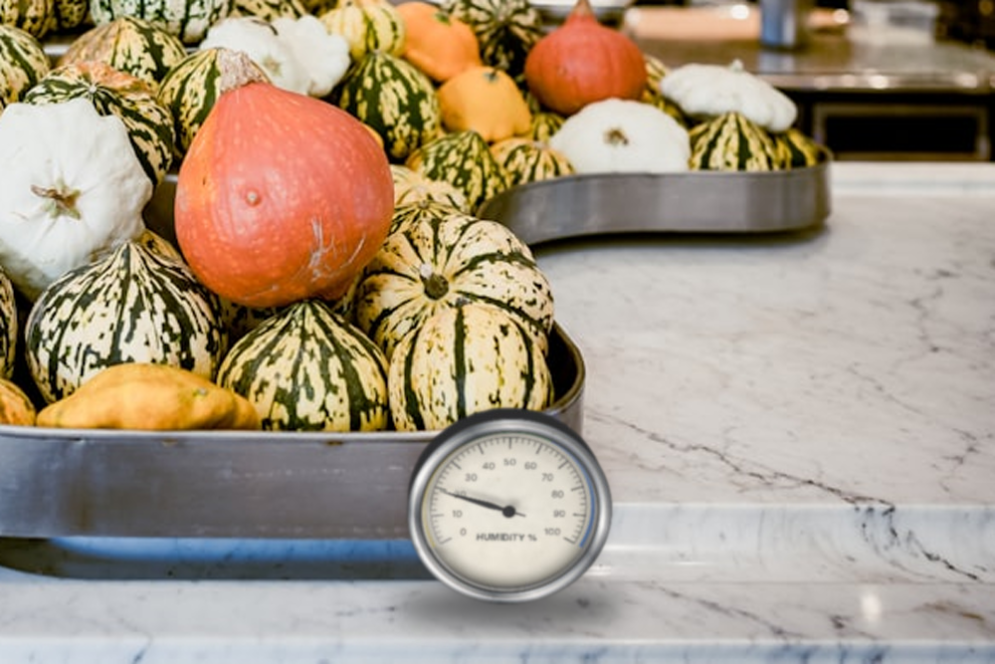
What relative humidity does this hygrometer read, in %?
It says 20 %
